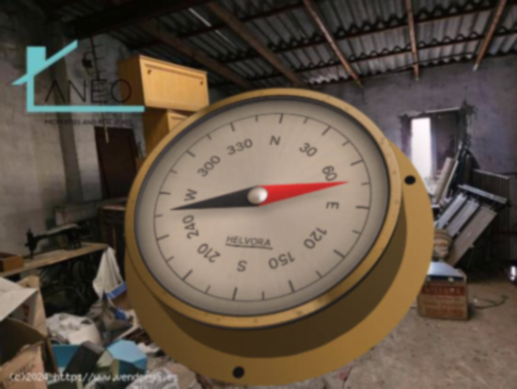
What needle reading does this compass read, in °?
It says 75 °
